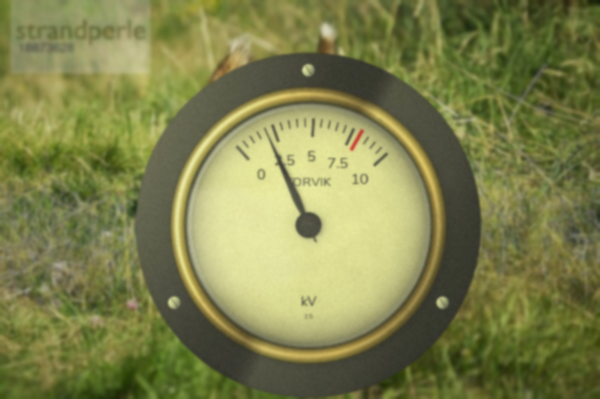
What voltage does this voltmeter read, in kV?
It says 2 kV
